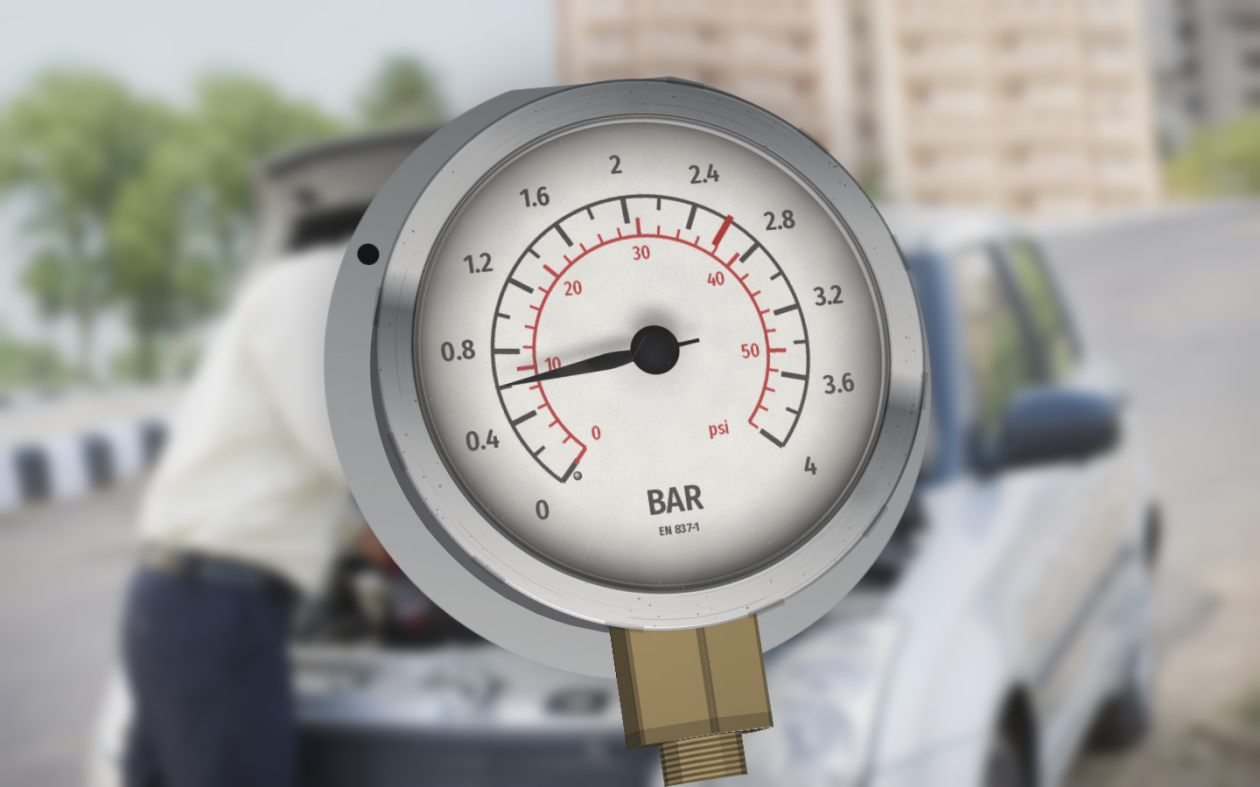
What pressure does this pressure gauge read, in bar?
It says 0.6 bar
